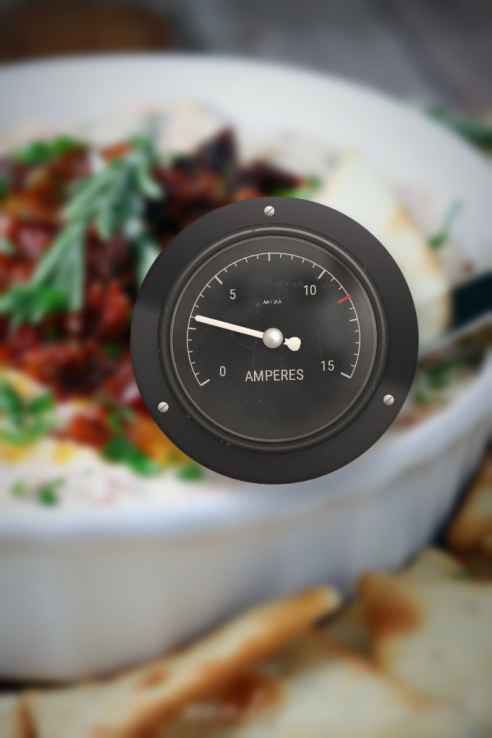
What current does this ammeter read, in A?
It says 3 A
